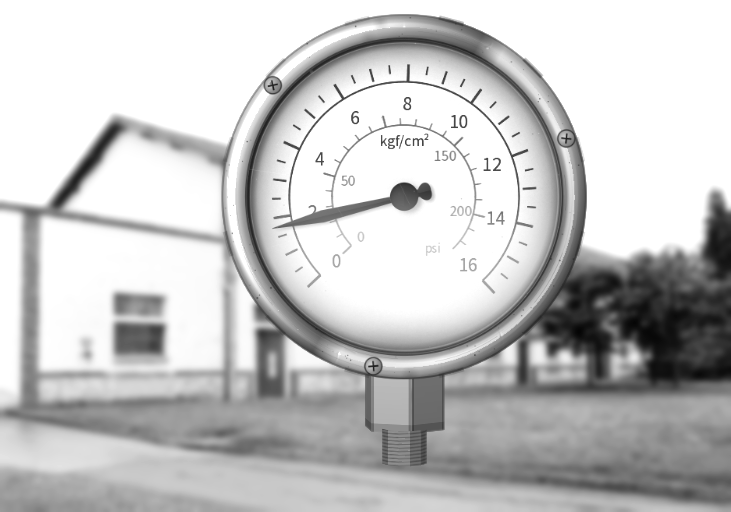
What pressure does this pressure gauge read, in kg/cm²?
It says 1.75 kg/cm²
